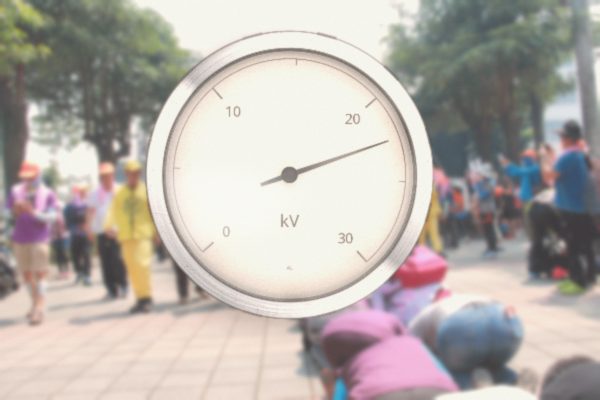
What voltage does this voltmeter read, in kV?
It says 22.5 kV
